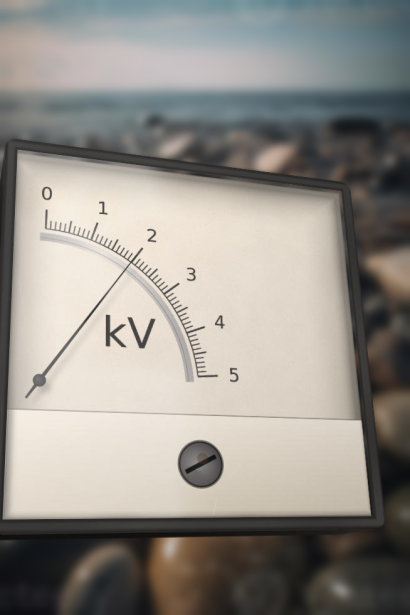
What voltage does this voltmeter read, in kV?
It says 2 kV
